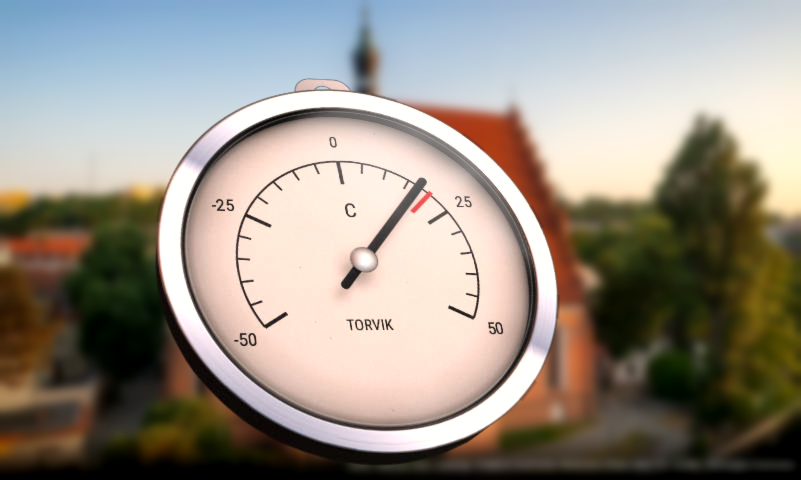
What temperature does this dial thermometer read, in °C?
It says 17.5 °C
